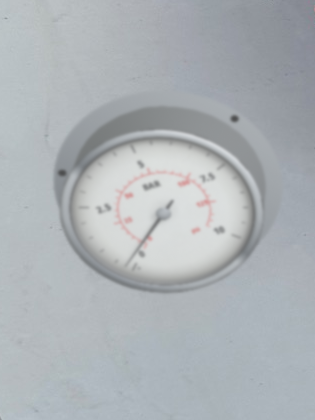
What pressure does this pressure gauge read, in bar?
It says 0.25 bar
